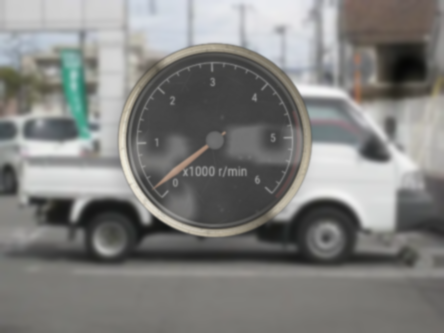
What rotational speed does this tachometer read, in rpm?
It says 200 rpm
